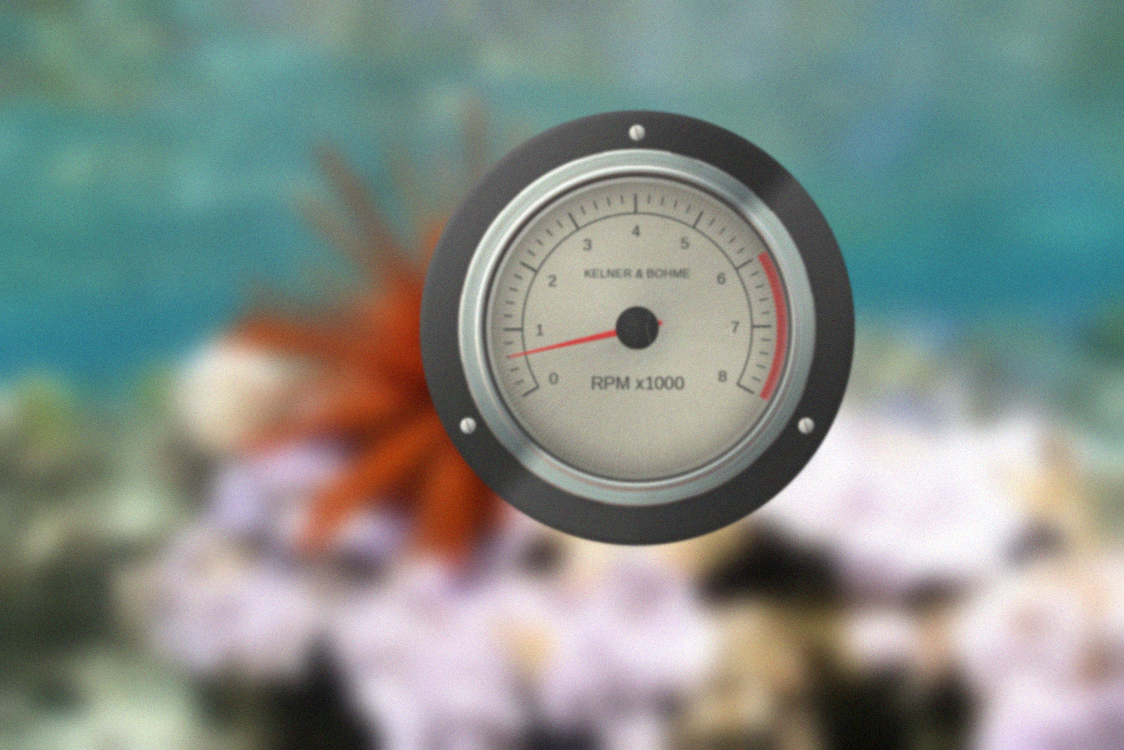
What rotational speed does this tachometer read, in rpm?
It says 600 rpm
